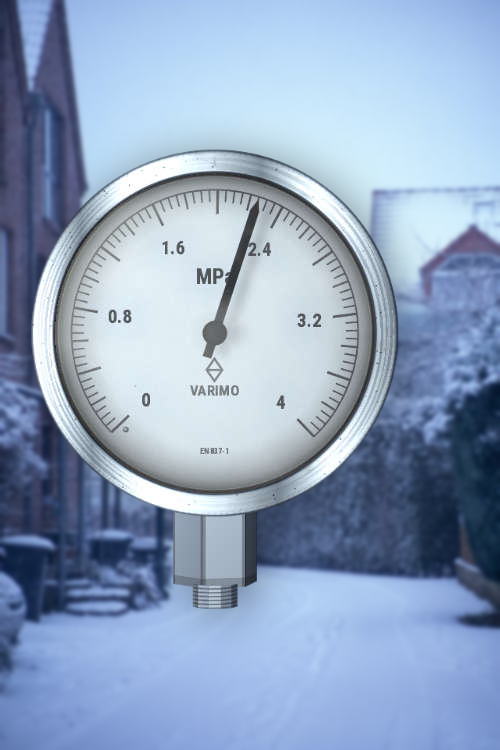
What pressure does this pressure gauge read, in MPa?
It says 2.25 MPa
